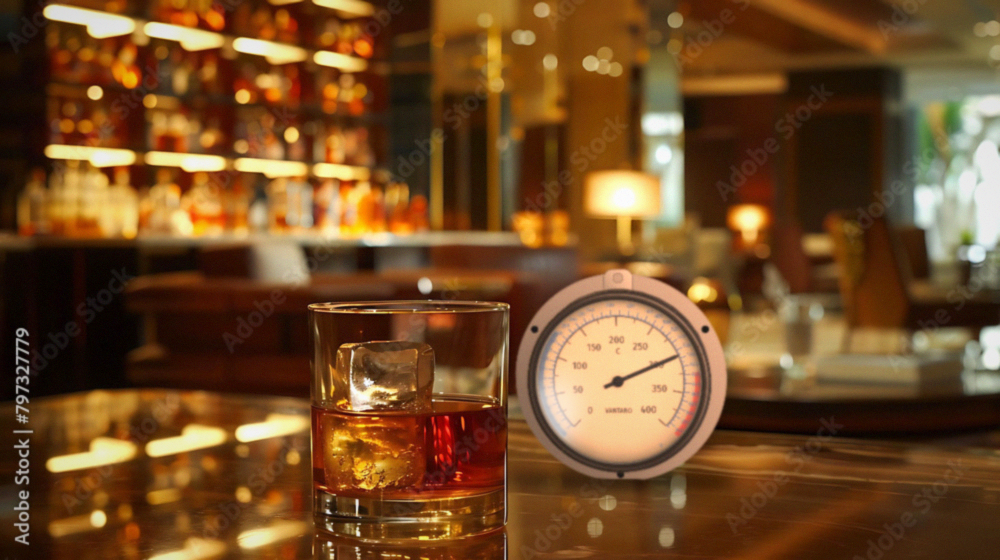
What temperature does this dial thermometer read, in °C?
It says 300 °C
